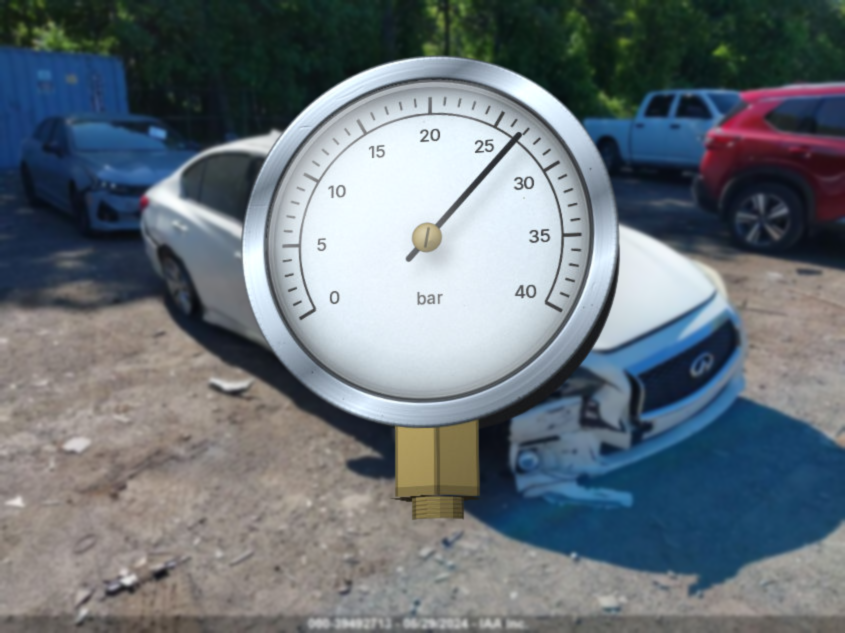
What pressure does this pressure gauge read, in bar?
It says 27 bar
